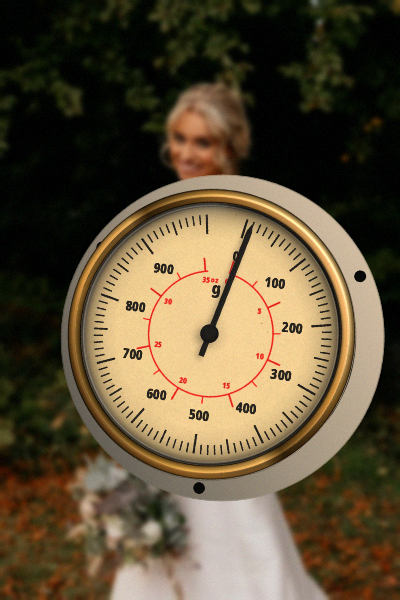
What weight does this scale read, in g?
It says 10 g
